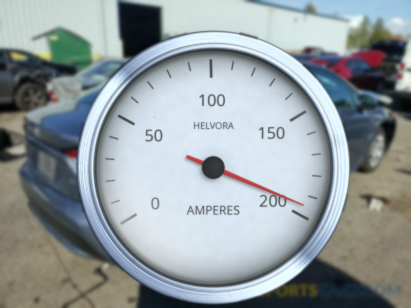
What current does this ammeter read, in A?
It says 195 A
